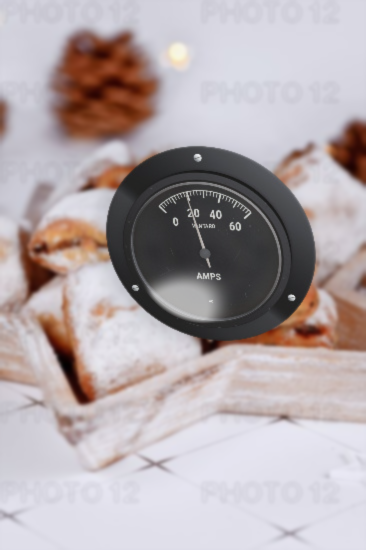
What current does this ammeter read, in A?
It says 20 A
